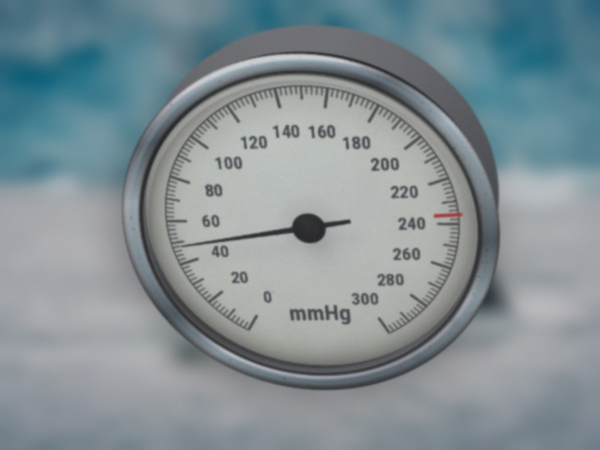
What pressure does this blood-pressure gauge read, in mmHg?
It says 50 mmHg
